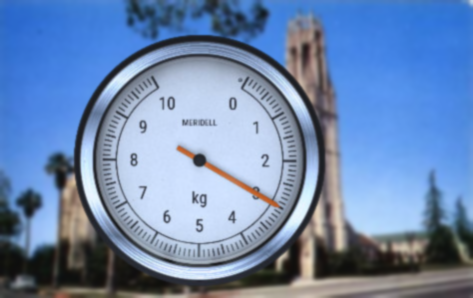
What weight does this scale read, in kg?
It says 3 kg
